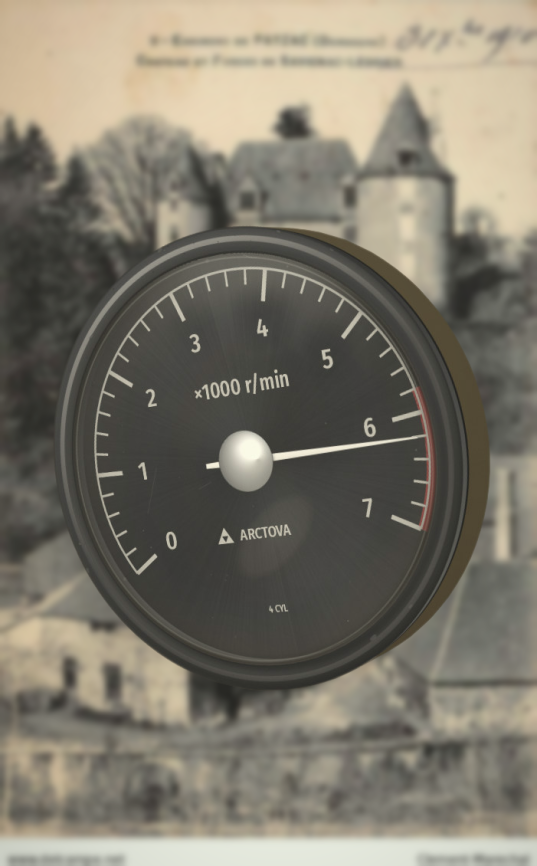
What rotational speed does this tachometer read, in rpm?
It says 6200 rpm
